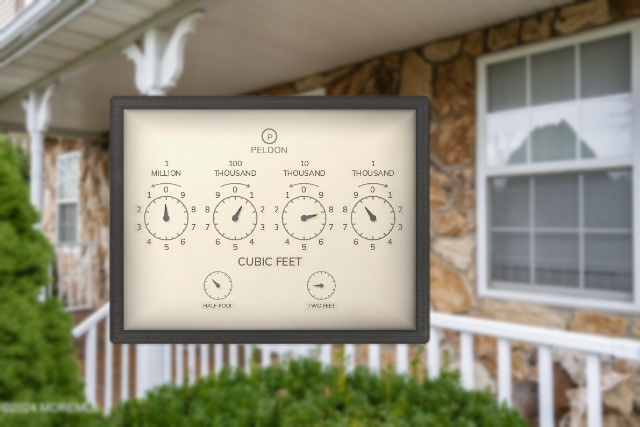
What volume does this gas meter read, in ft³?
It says 7900 ft³
